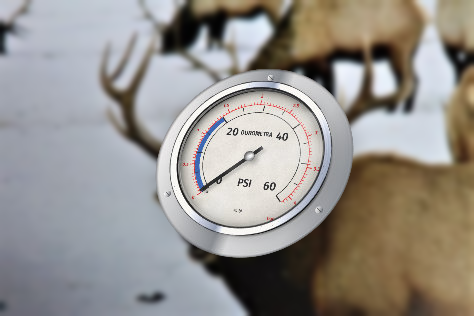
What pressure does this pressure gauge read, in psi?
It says 0 psi
